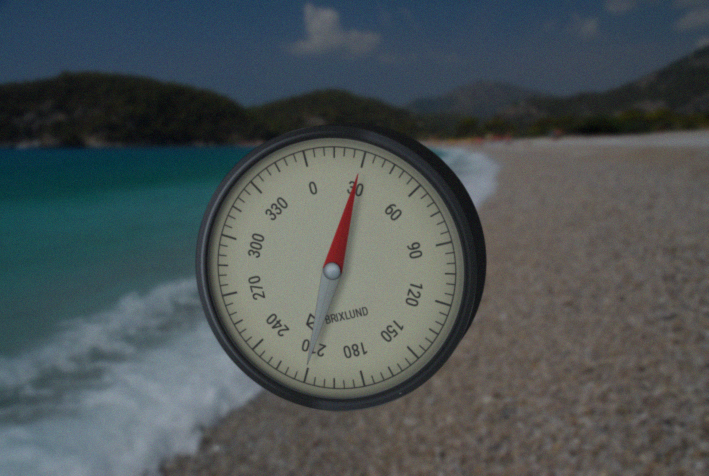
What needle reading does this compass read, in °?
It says 30 °
